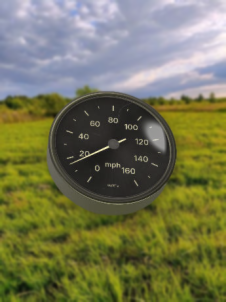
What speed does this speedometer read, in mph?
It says 15 mph
